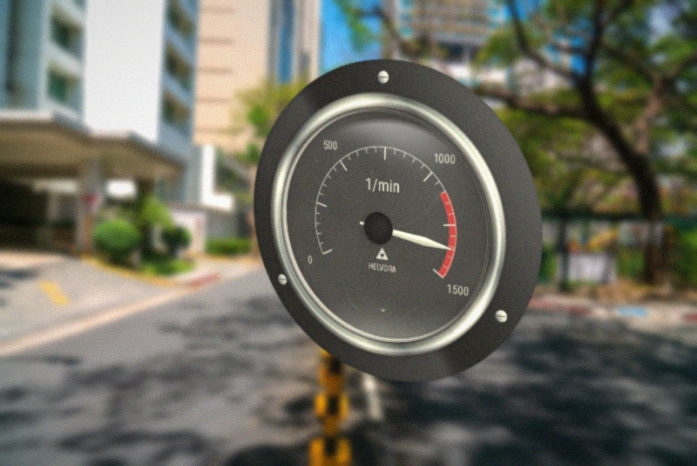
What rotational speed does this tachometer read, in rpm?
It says 1350 rpm
